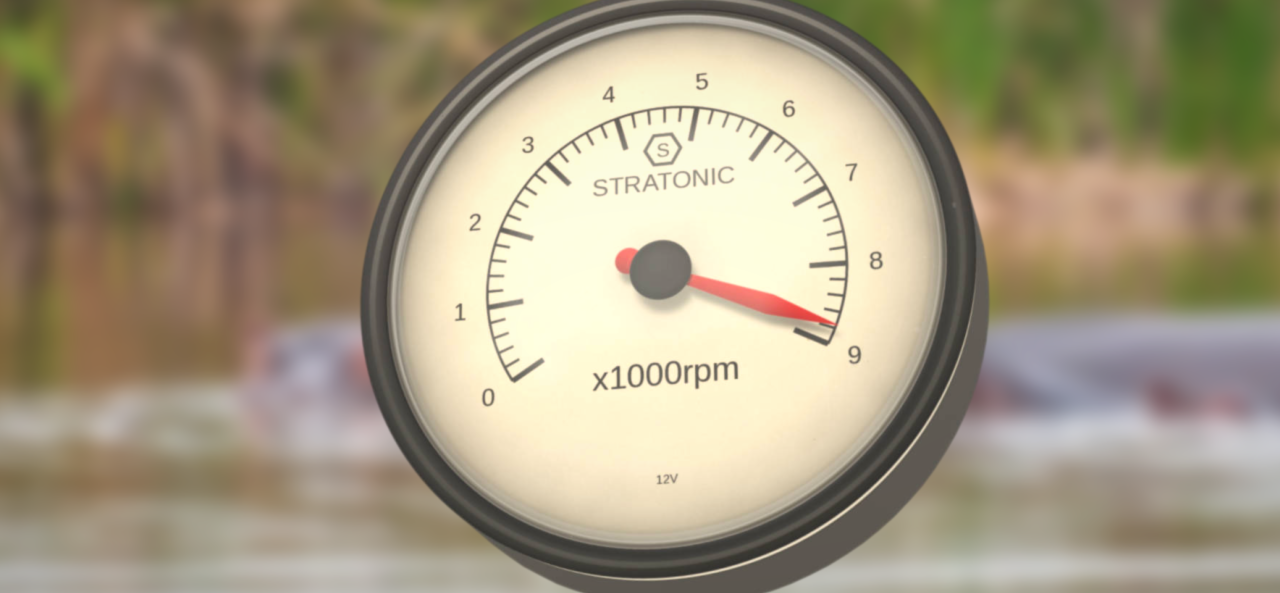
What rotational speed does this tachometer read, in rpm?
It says 8800 rpm
